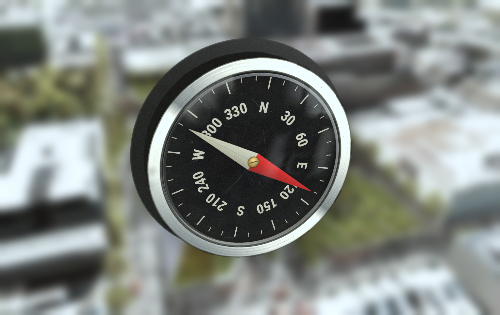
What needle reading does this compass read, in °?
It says 110 °
